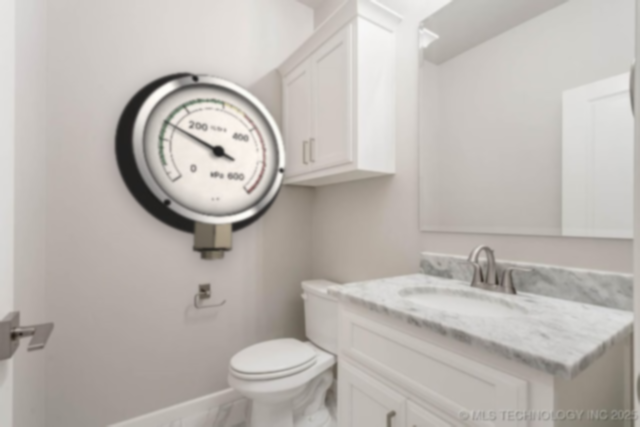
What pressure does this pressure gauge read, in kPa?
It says 140 kPa
